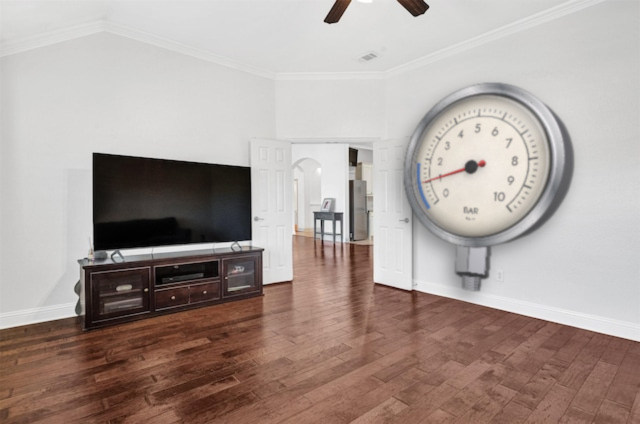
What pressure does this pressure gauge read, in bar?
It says 1 bar
